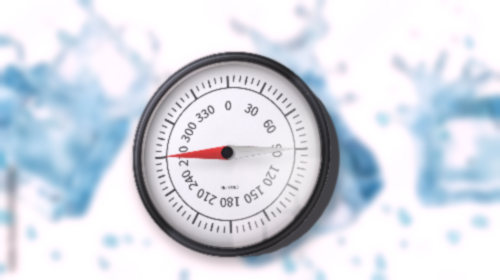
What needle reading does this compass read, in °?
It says 270 °
